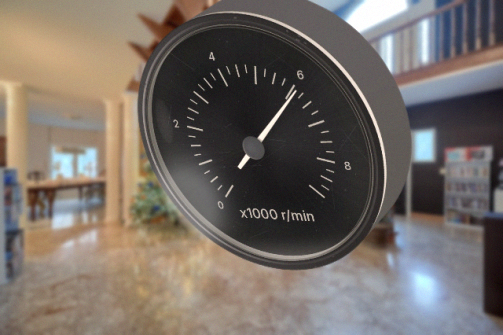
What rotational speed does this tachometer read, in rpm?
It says 6125 rpm
